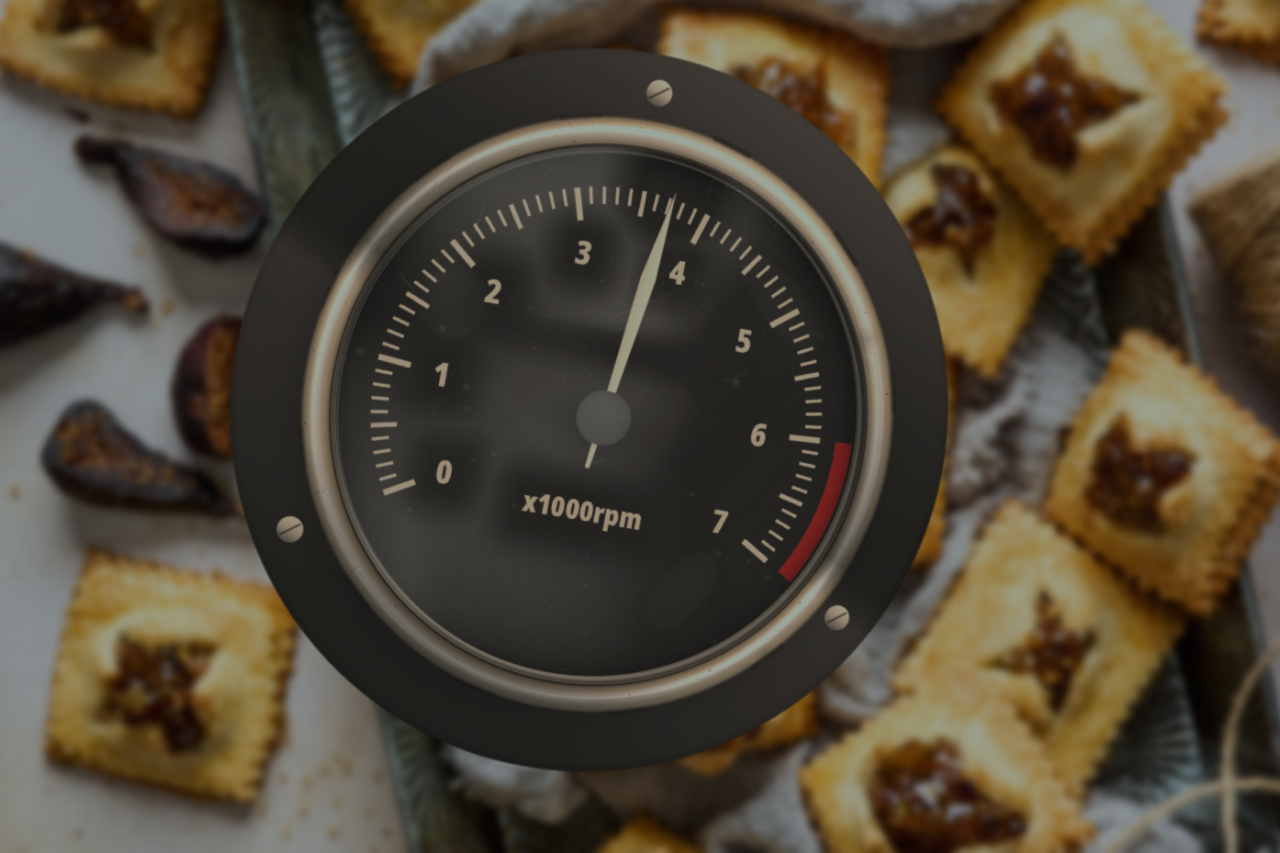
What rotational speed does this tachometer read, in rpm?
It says 3700 rpm
